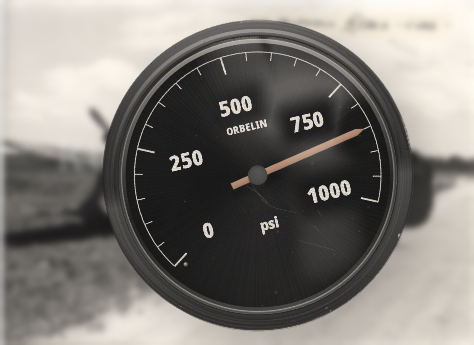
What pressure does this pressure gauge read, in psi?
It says 850 psi
